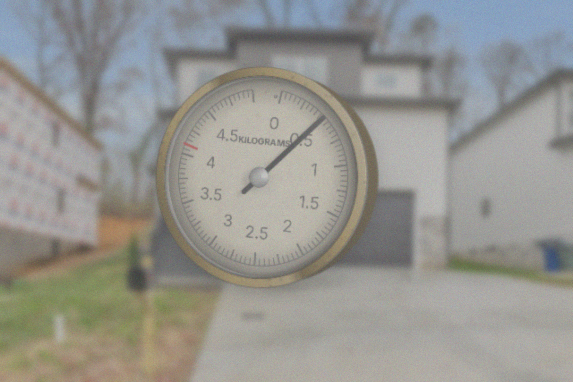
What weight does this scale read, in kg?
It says 0.5 kg
